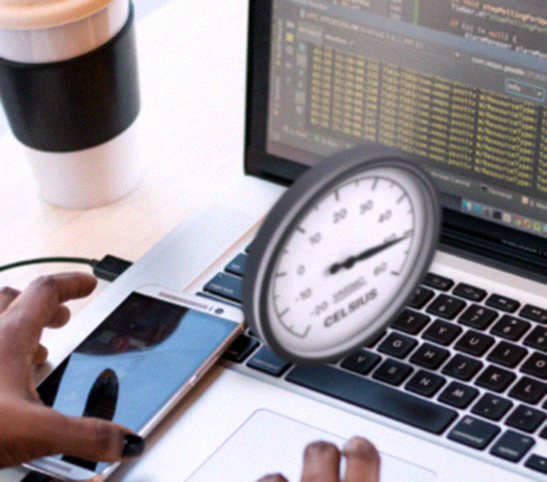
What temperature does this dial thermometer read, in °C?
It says 50 °C
